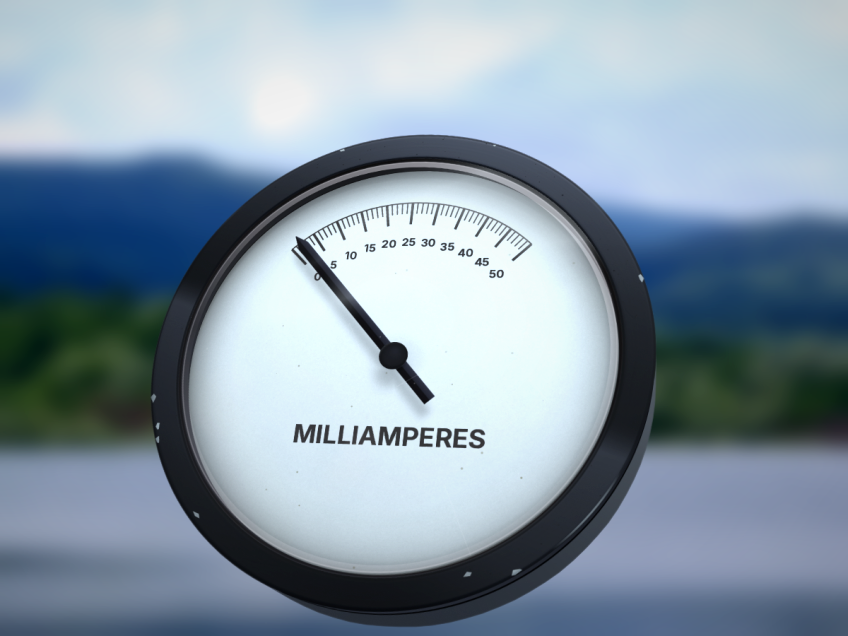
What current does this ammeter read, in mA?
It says 2 mA
